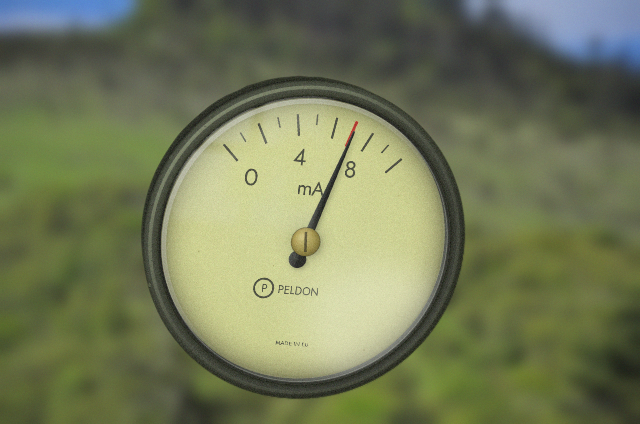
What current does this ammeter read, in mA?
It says 7 mA
